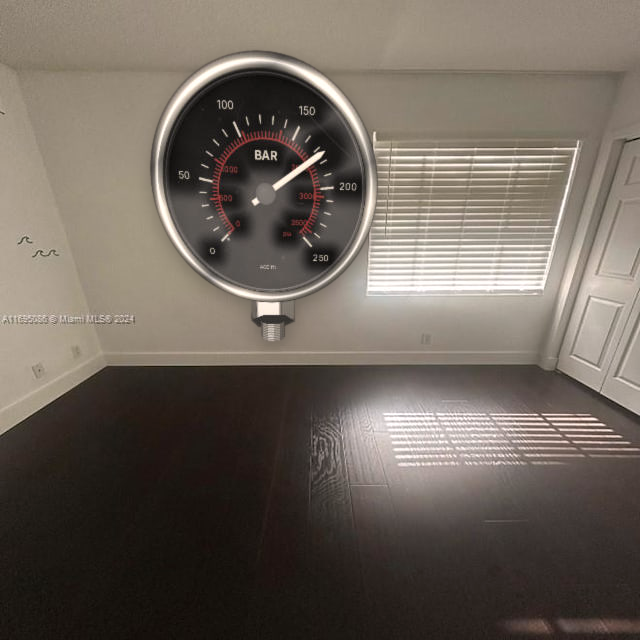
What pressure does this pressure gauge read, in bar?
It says 175 bar
